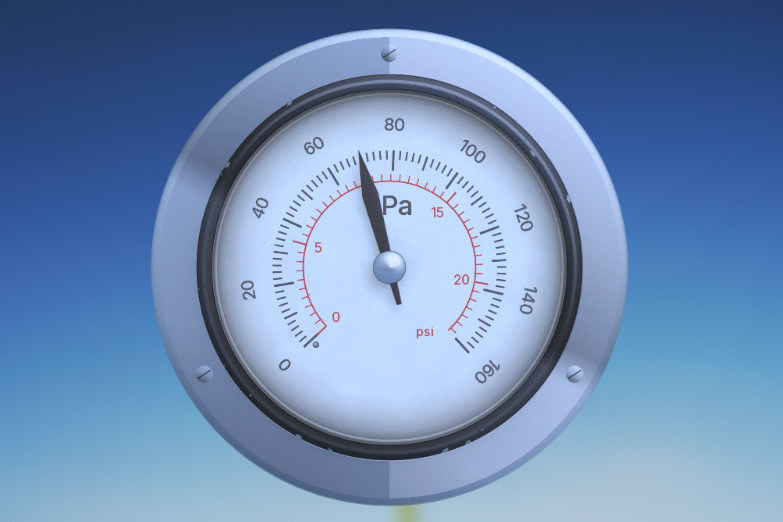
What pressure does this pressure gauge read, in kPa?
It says 70 kPa
